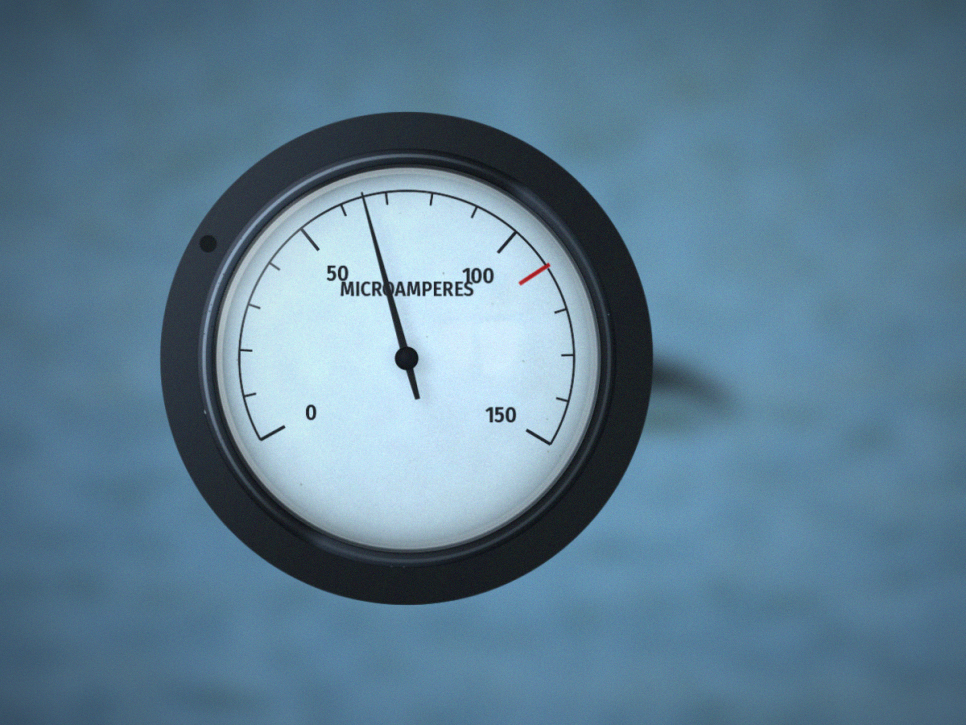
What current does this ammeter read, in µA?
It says 65 µA
